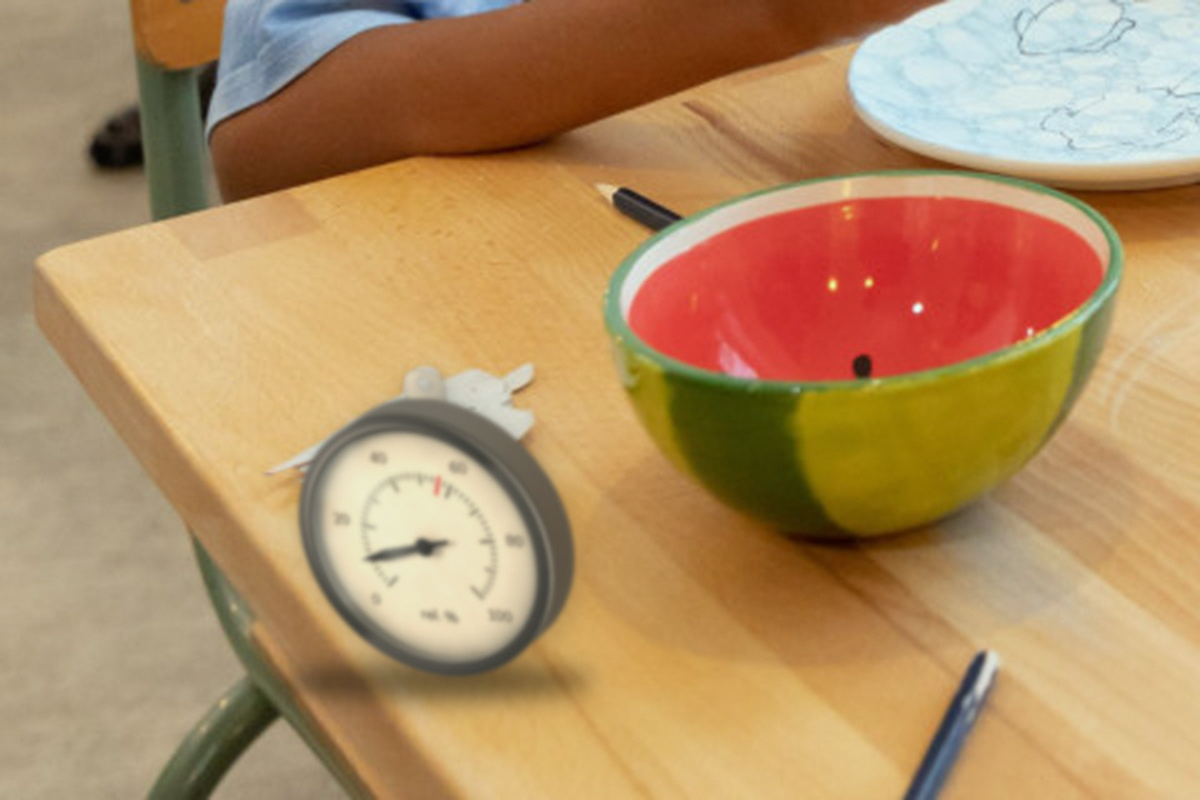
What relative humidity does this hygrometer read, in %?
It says 10 %
